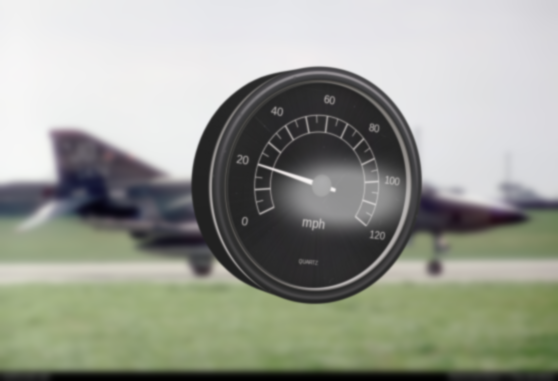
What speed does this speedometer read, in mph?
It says 20 mph
